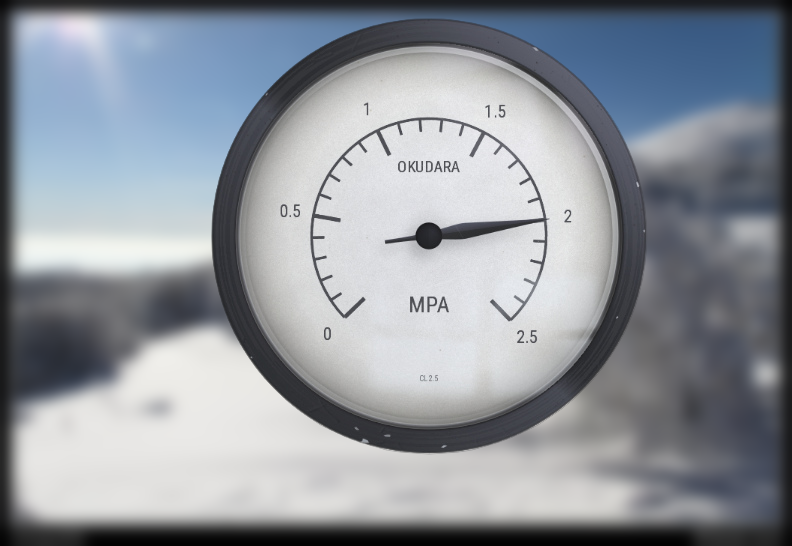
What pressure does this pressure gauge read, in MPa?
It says 2 MPa
